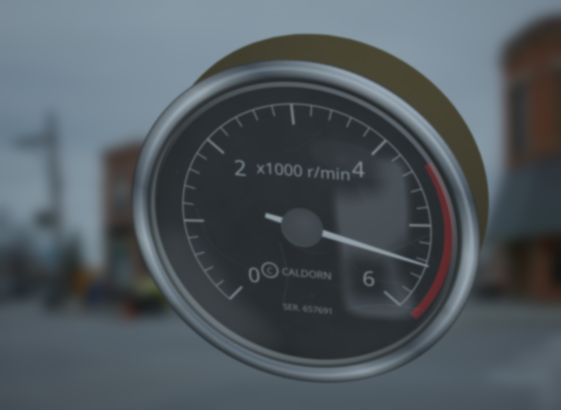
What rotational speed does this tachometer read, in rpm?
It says 5400 rpm
